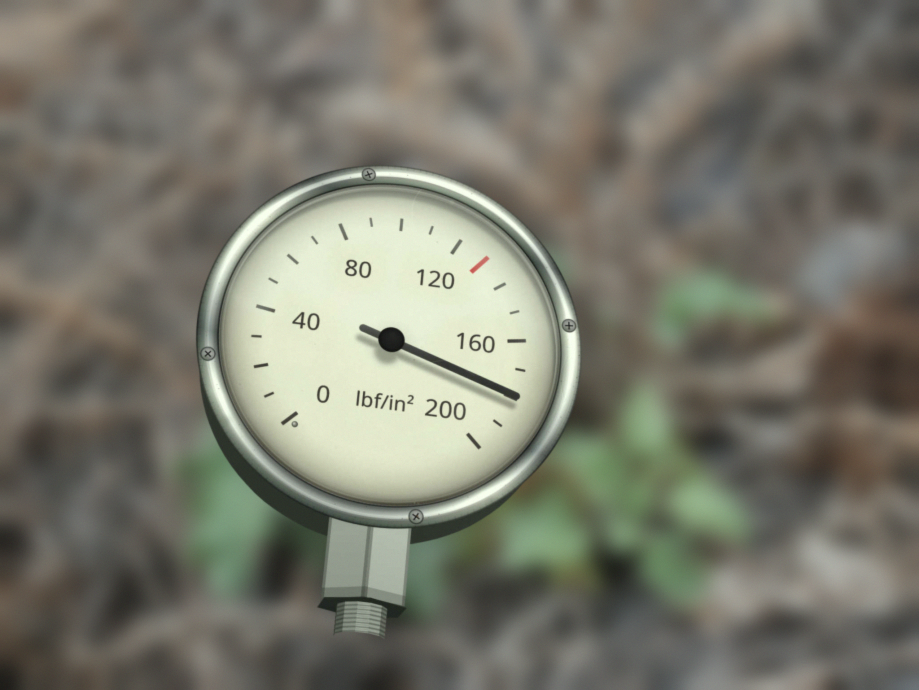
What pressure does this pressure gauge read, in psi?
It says 180 psi
